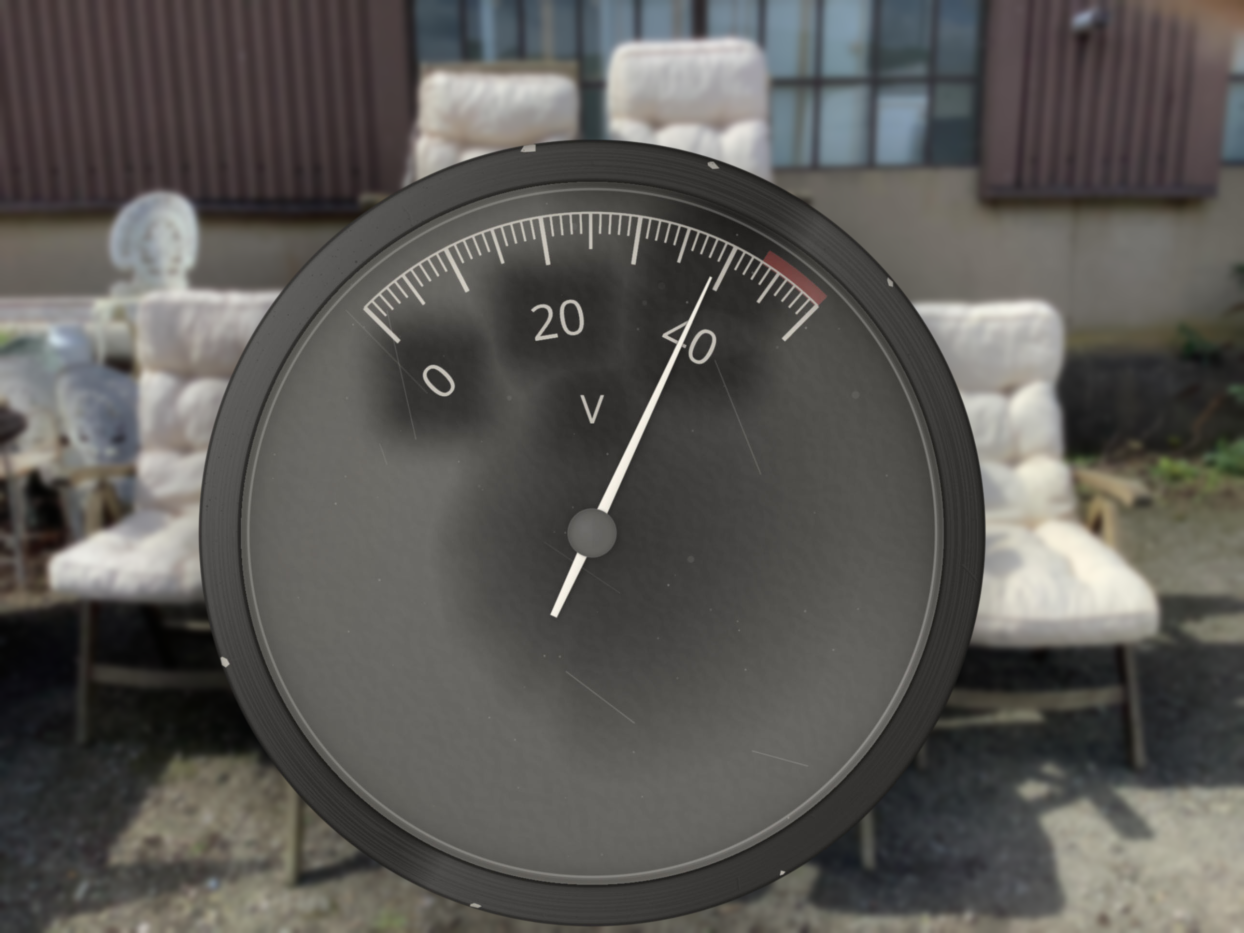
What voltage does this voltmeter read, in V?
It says 39 V
